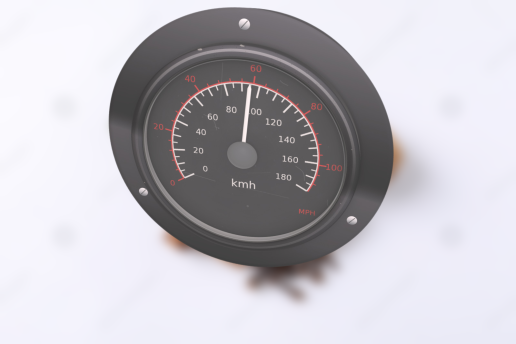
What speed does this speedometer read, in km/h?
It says 95 km/h
